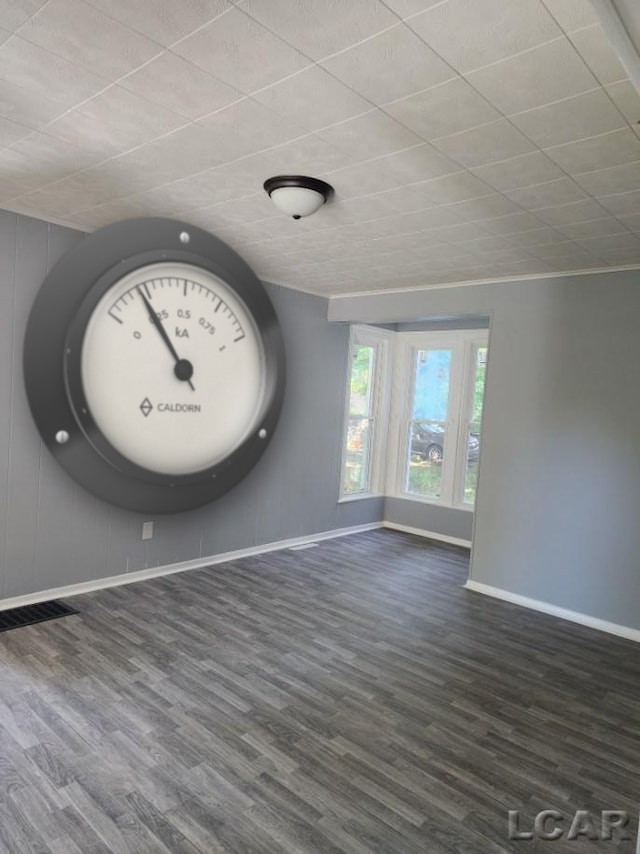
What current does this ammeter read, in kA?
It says 0.2 kA
